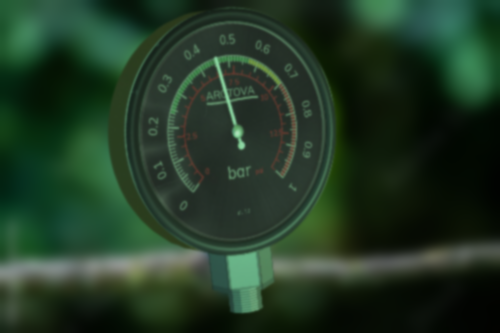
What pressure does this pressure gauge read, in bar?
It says 0.45 bar
